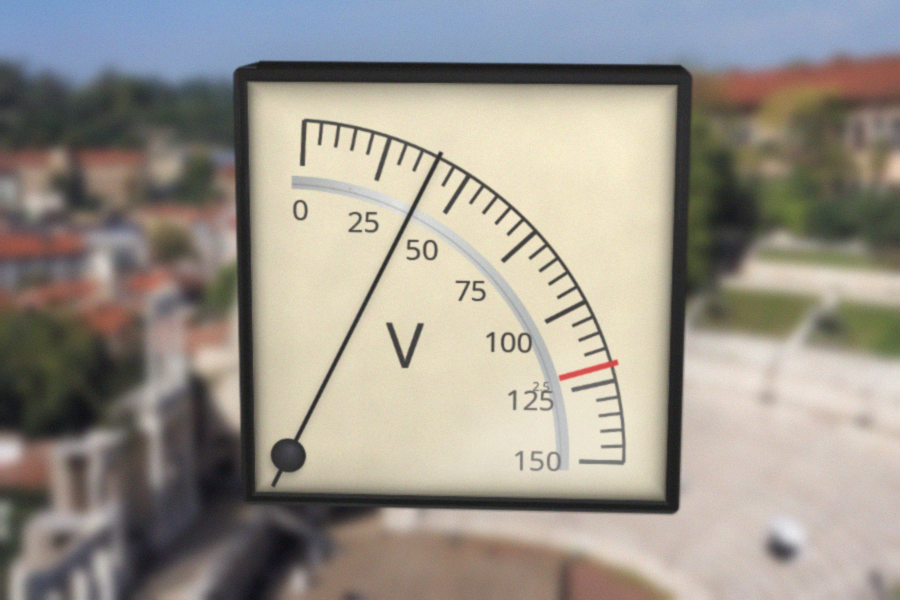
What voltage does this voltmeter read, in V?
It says 40 V
